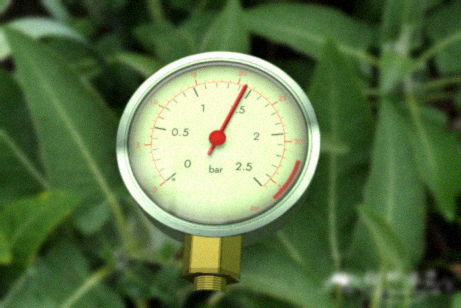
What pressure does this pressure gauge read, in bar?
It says 1.45 bar
